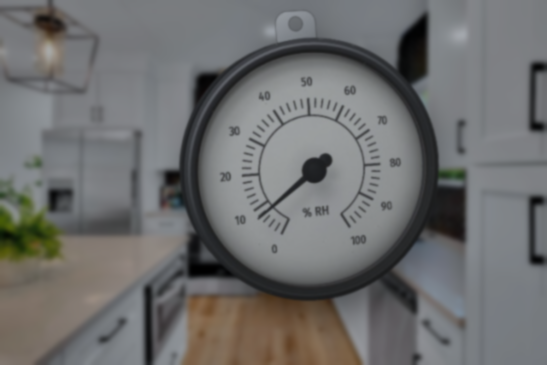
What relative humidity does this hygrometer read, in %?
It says 8 %
